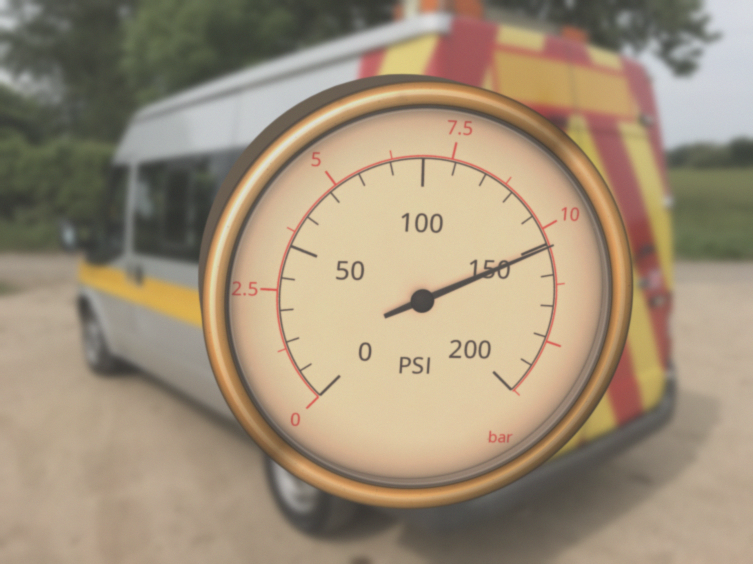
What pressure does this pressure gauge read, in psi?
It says 150 psi
